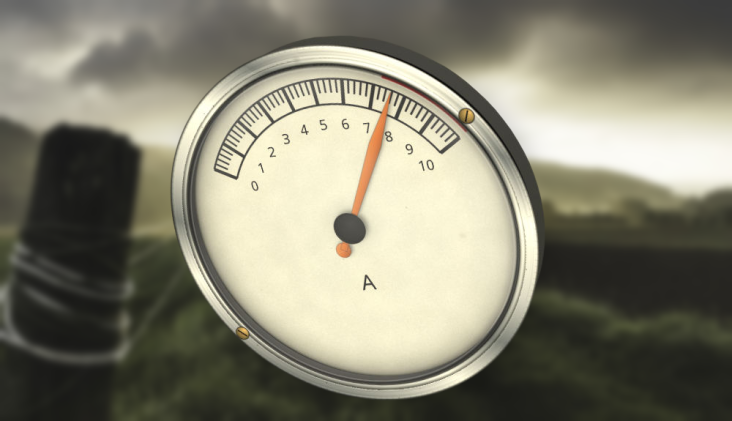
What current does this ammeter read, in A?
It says 7.6 A
